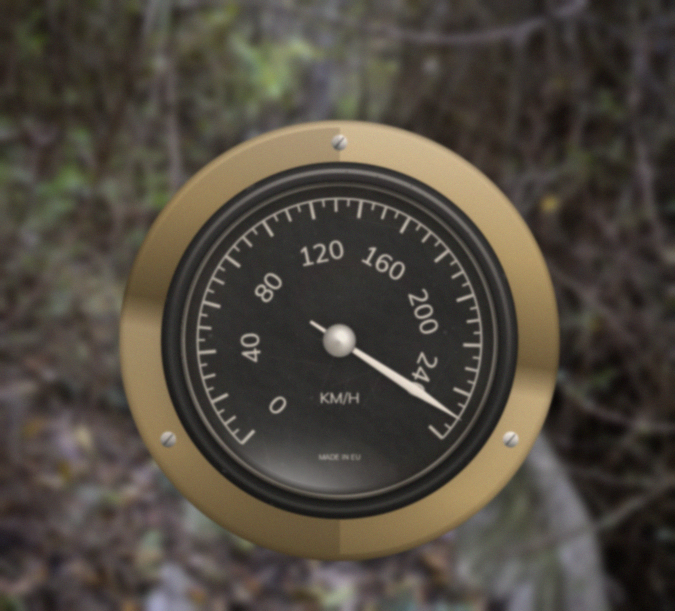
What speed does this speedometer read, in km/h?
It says 250 km/h
